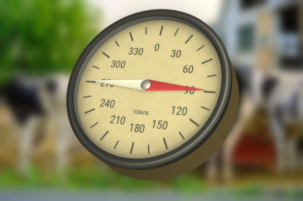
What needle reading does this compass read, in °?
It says 90 °
